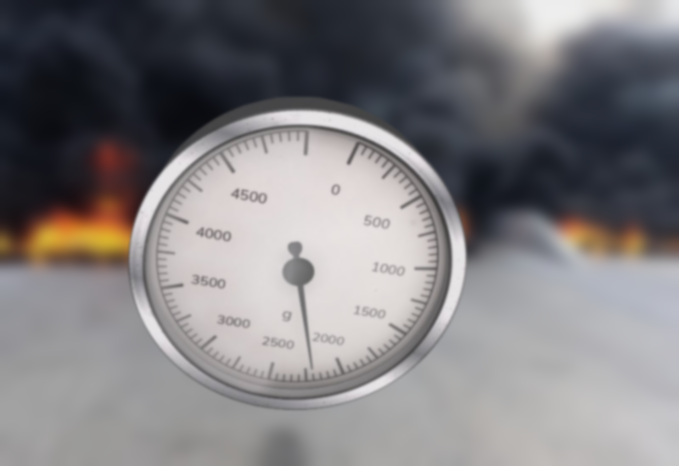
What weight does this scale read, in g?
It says 2200 g
